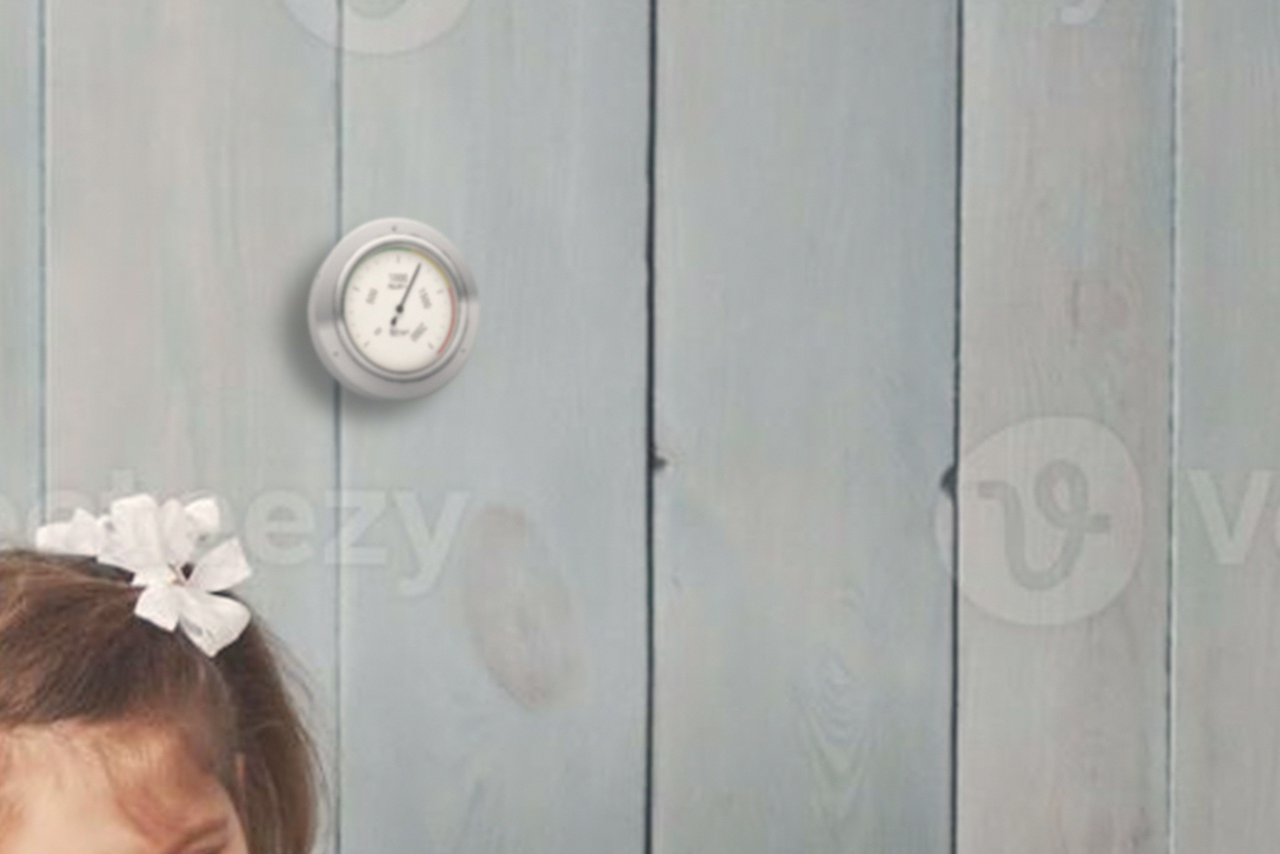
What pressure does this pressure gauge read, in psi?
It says 1200 psi
